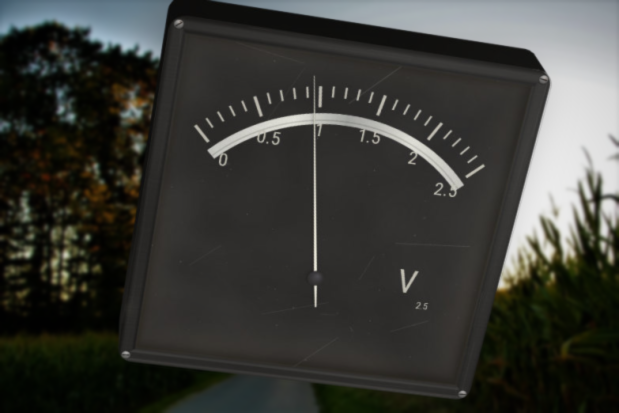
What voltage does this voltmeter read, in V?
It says 0.95 V
